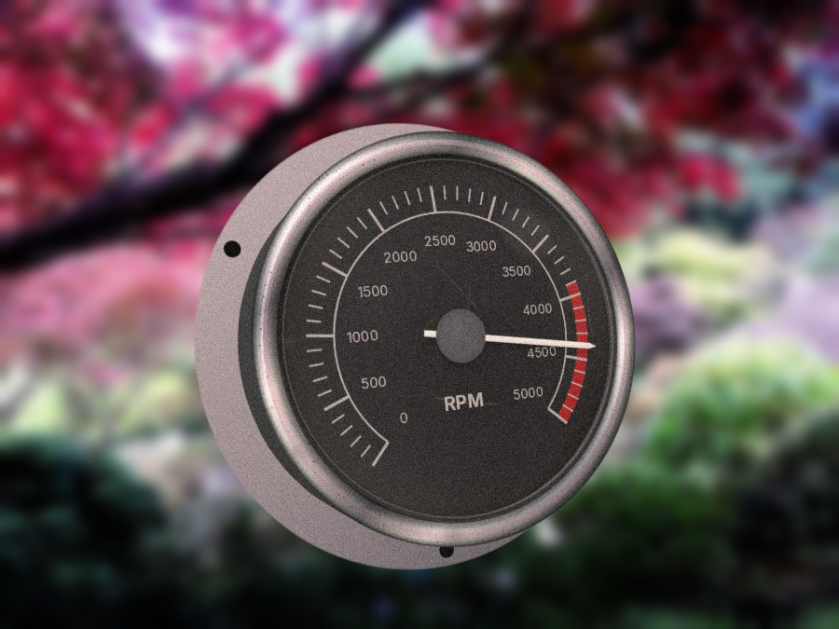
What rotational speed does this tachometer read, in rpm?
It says 4400 rpm
